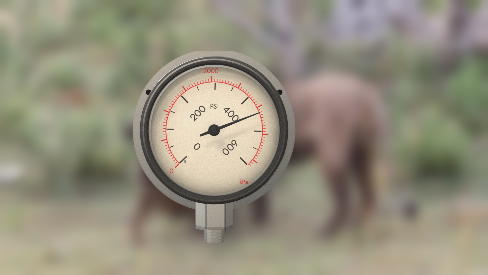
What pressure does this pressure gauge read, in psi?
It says 450 psi
